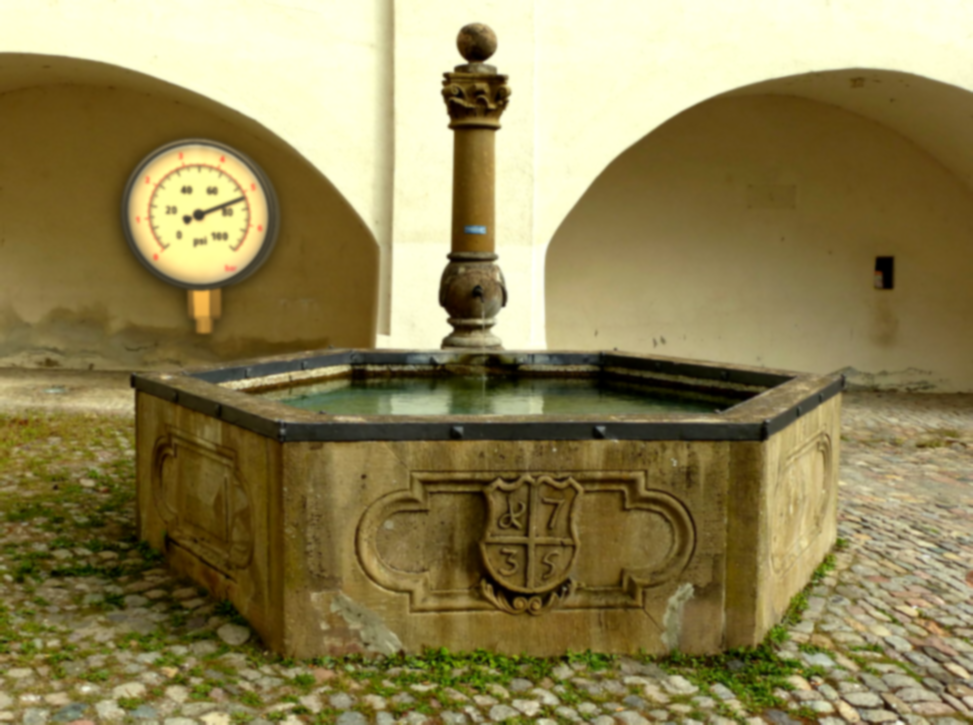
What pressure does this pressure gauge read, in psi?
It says 75 psi
